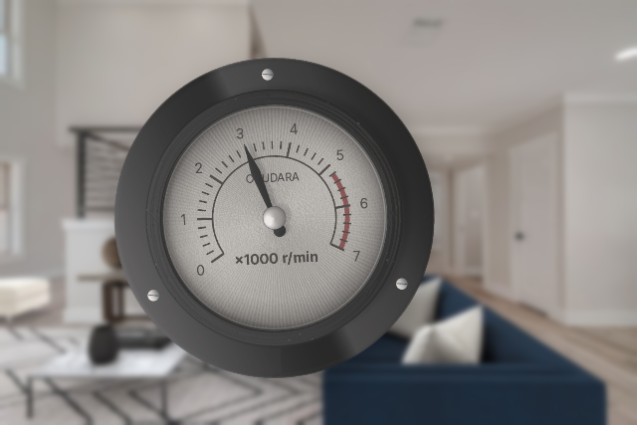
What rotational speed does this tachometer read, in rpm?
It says 3000 rpm
